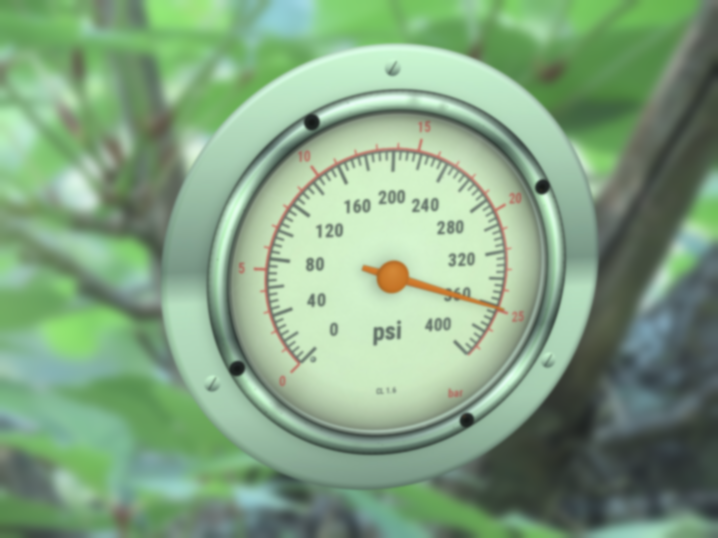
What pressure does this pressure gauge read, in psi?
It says 360 psi
